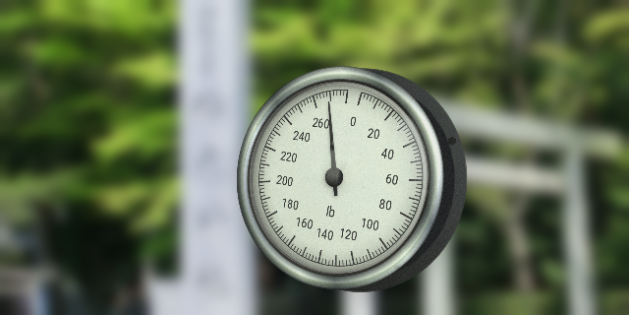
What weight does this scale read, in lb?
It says 270 lb
